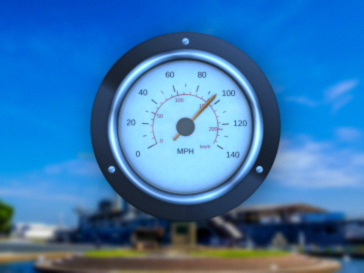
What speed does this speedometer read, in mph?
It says 95 mph
